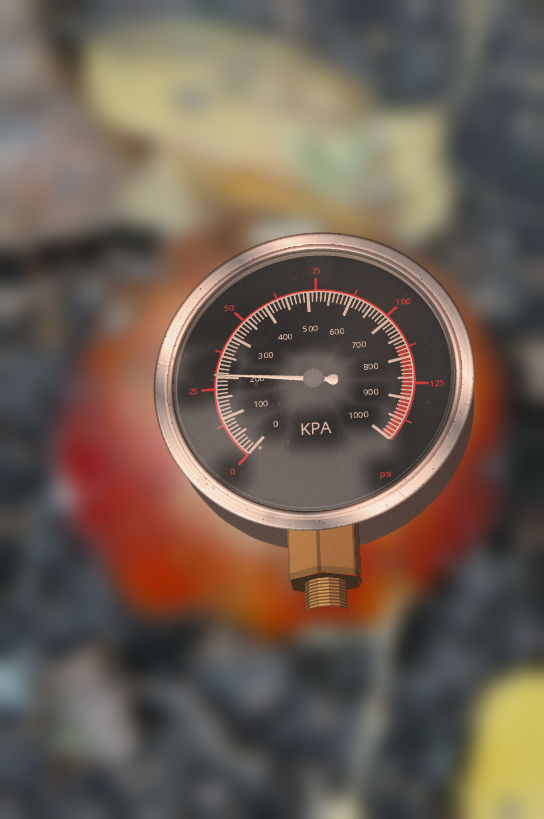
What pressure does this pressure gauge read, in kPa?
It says 200 kPa
